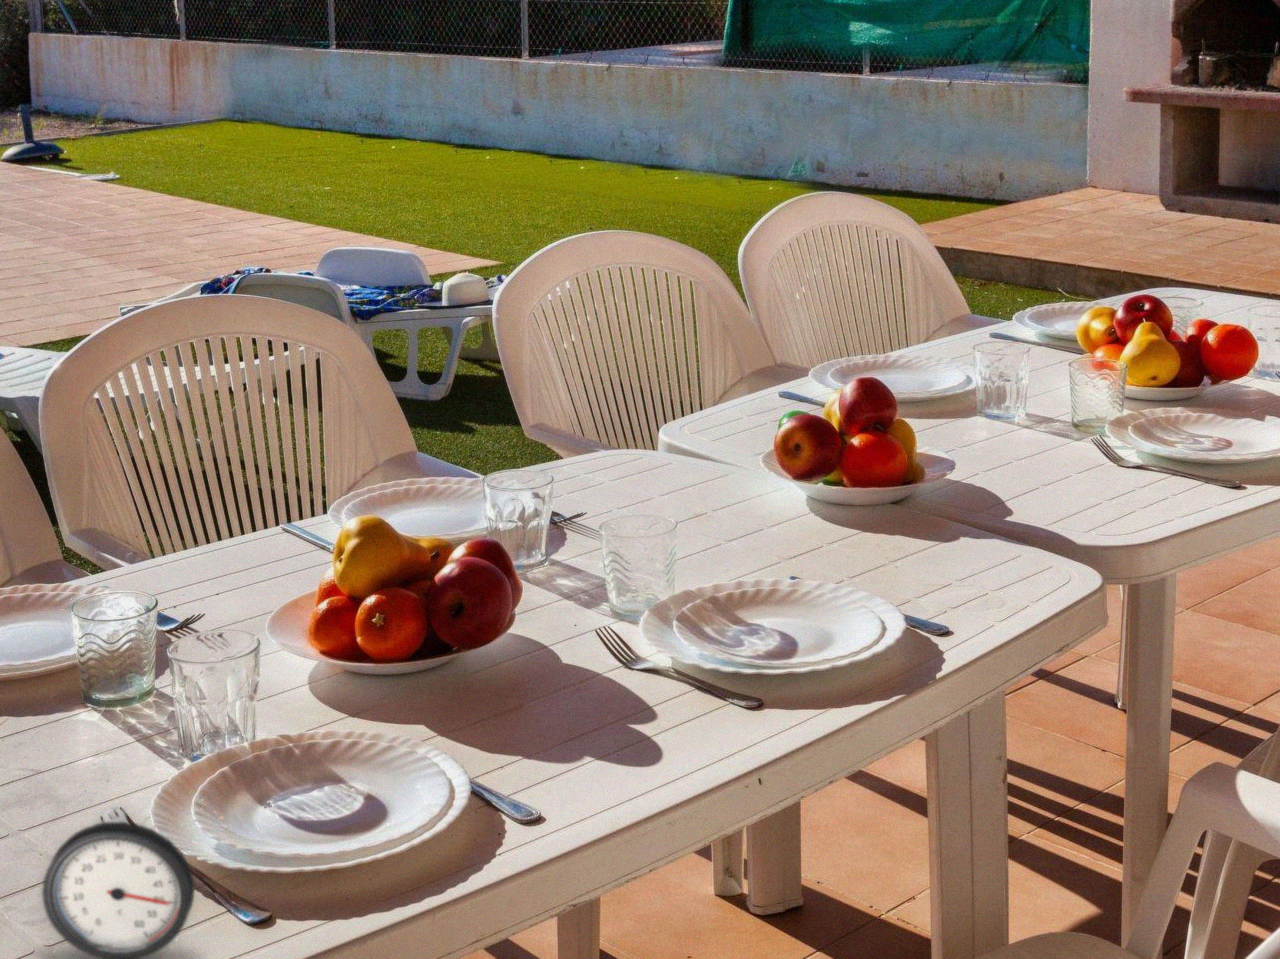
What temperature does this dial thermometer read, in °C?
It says 50 °C
